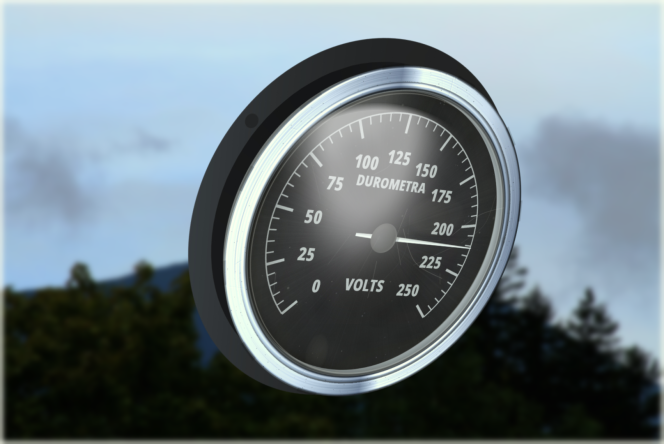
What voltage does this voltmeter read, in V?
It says 210 V
